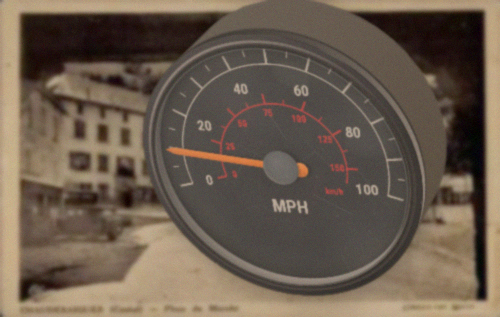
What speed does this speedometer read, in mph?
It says 10 mph
